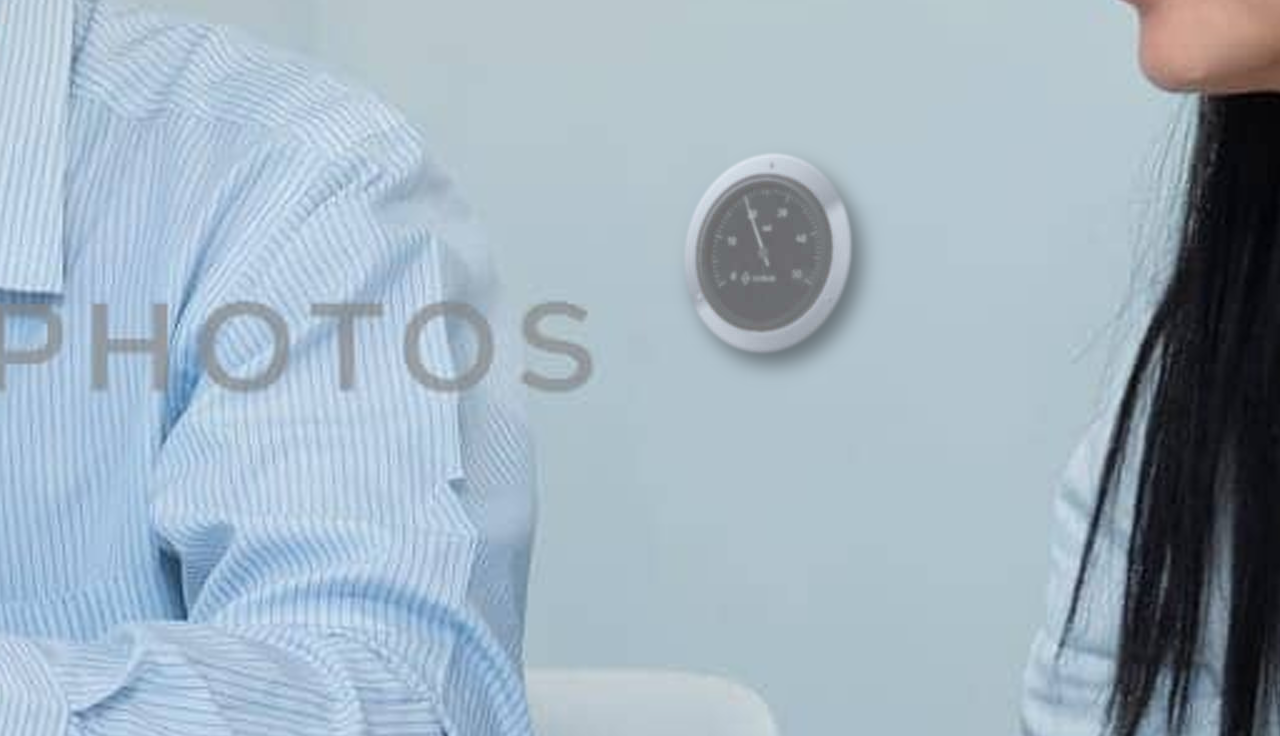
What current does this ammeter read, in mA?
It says 20 mA
